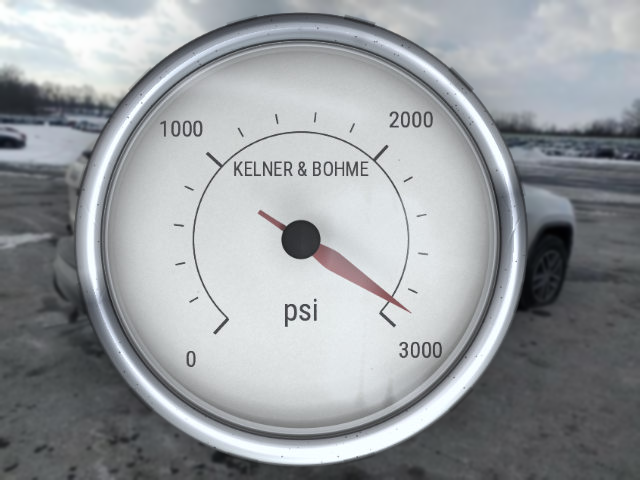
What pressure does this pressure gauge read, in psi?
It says 2900 psi
